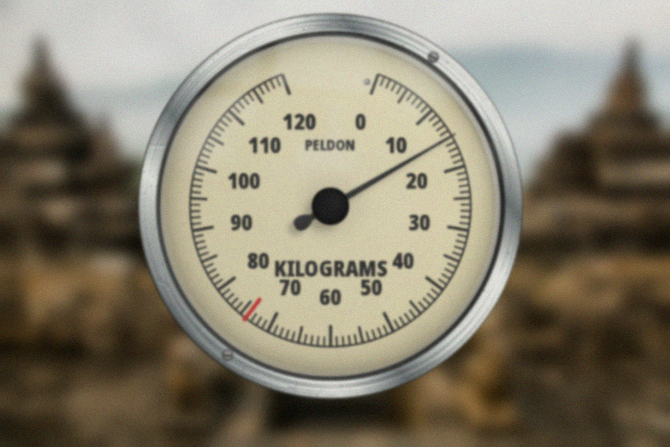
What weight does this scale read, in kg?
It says 15 kg
